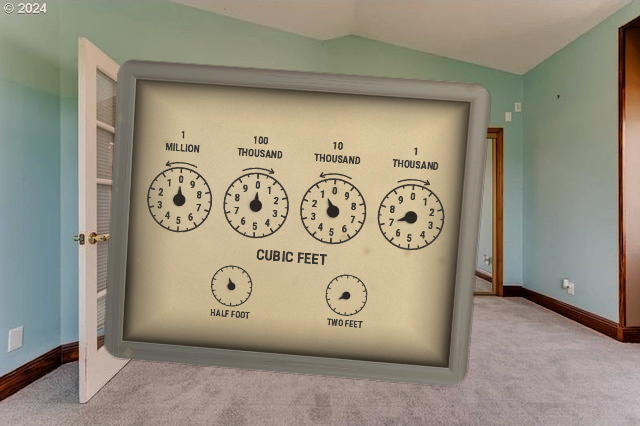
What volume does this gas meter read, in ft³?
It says 700 ft³
